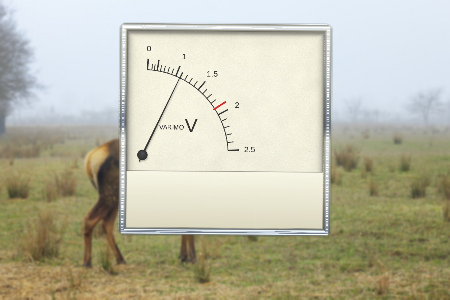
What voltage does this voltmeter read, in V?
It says 1.1 V
